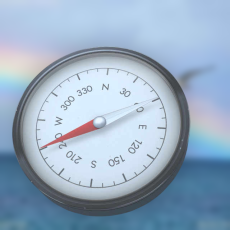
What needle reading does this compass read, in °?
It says 240 °
